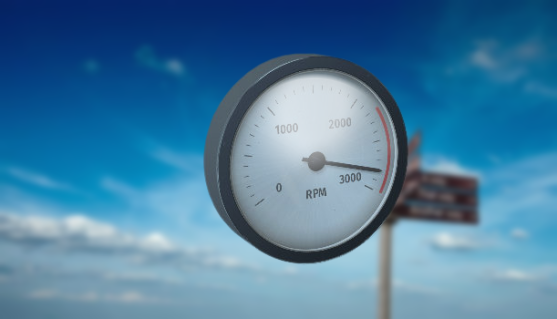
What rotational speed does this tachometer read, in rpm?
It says 2800 rpm
